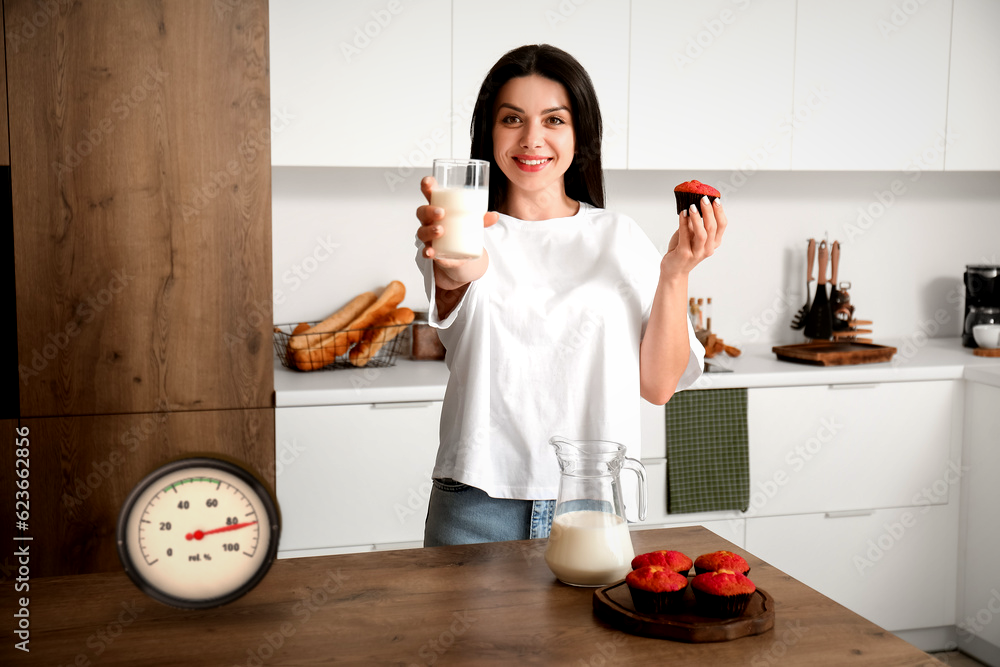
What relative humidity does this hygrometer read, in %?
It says 84 %
